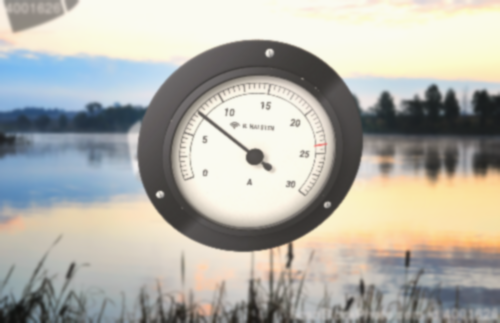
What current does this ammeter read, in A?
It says 7.5 A
